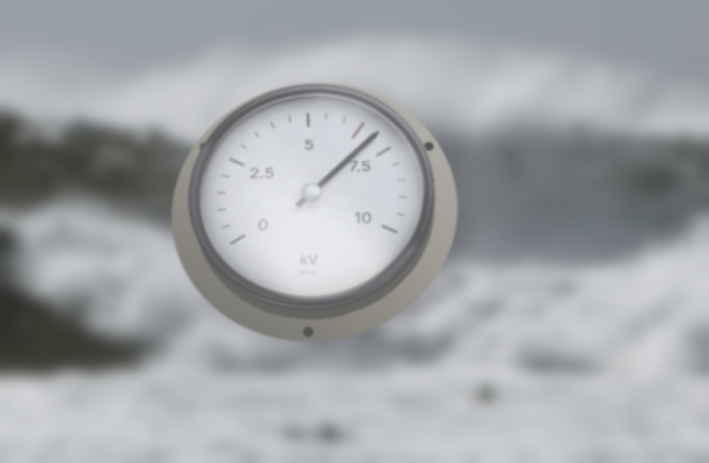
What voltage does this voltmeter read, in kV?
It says 7 kV
